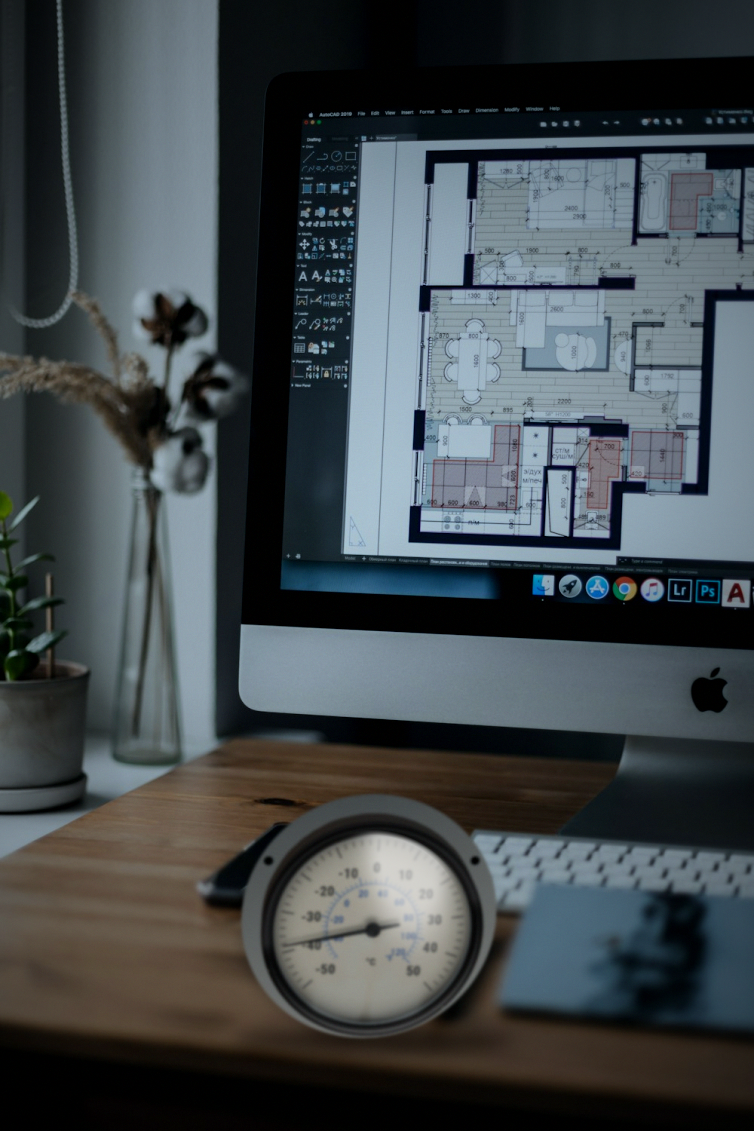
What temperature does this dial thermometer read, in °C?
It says -38 °C
